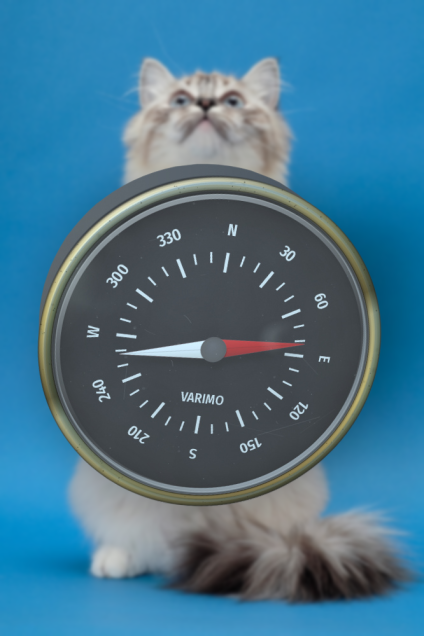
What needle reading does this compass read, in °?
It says 80 °
